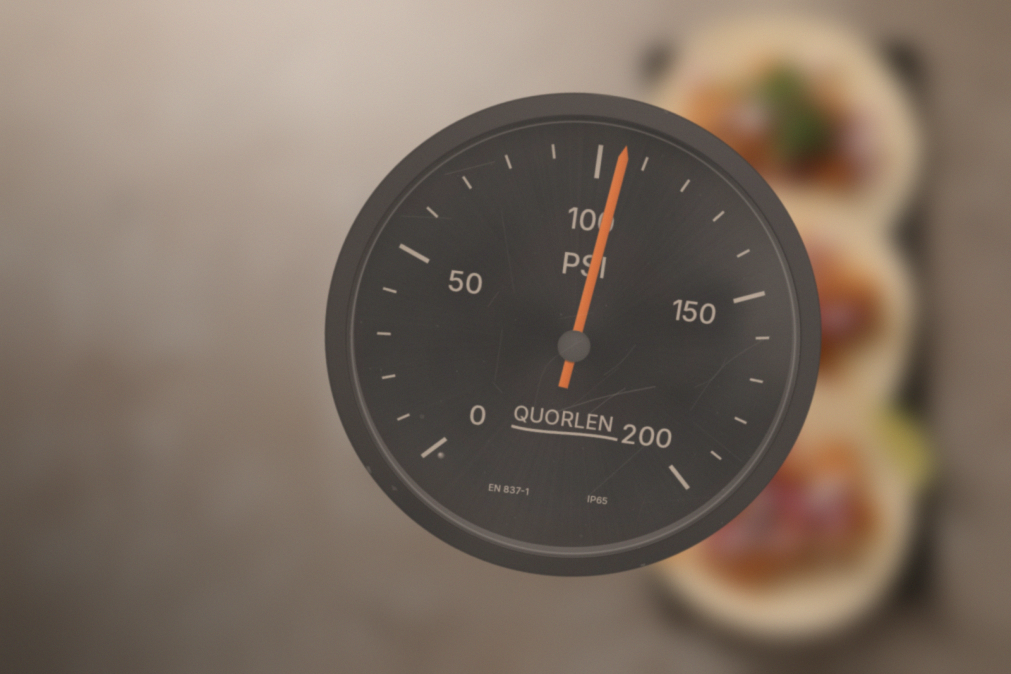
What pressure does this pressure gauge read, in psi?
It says 105 psi
